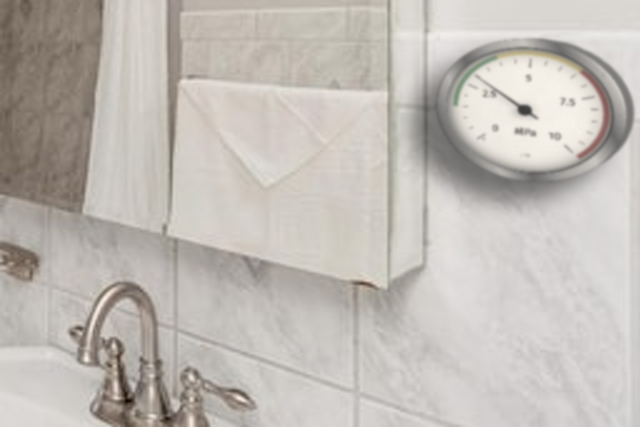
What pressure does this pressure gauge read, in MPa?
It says 3 MPa
